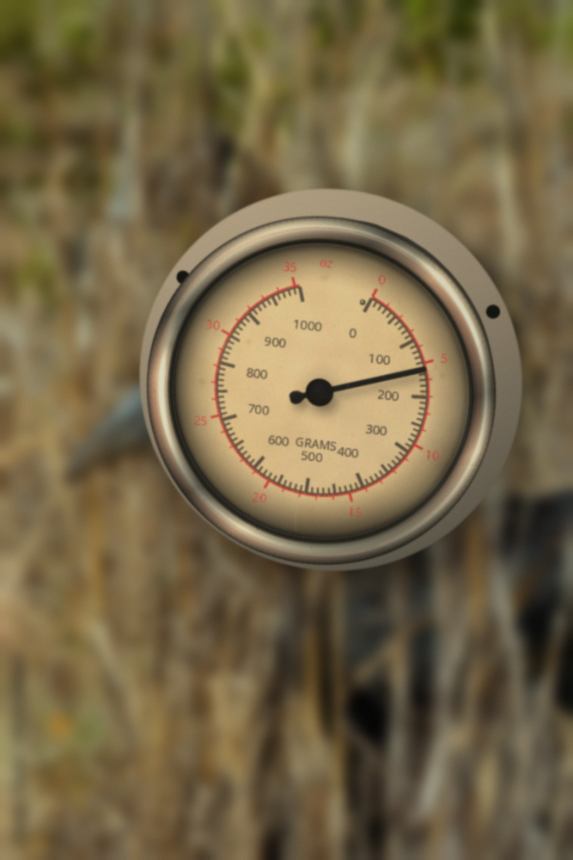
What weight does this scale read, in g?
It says 150 g
